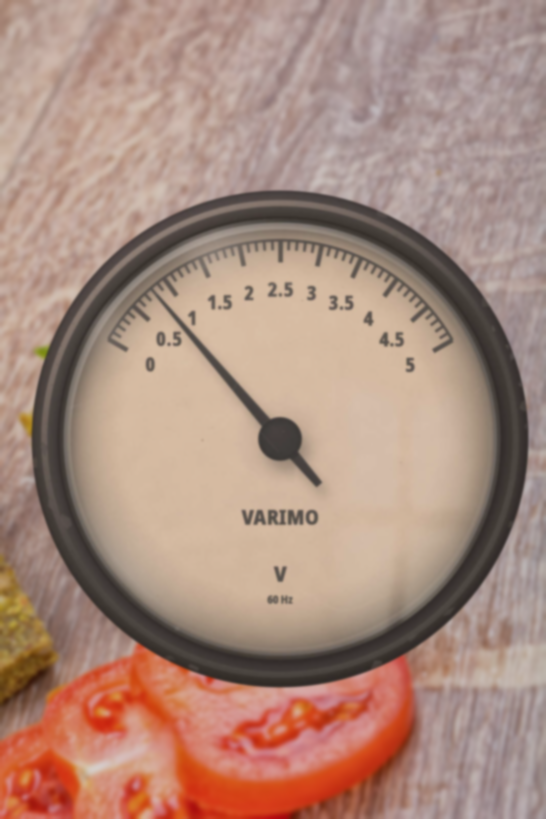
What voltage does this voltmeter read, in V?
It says 0.8 V
